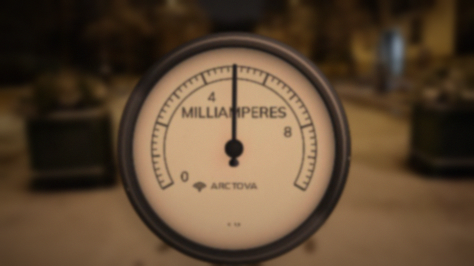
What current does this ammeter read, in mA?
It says 5 mA
